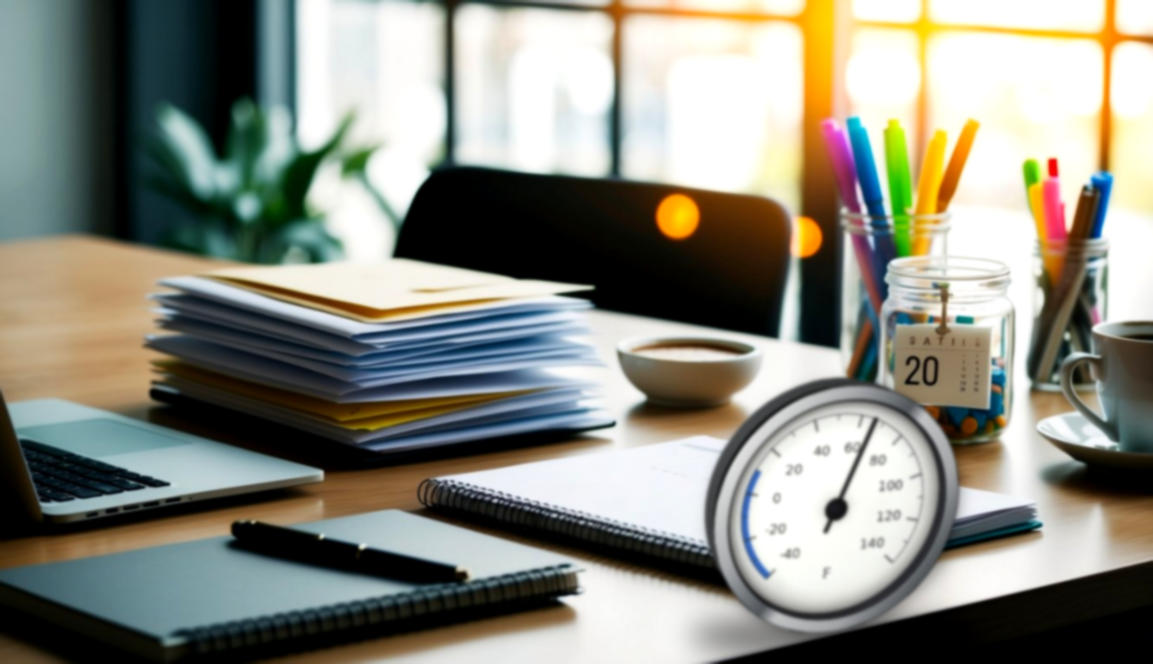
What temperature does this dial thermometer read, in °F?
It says 65 °F
